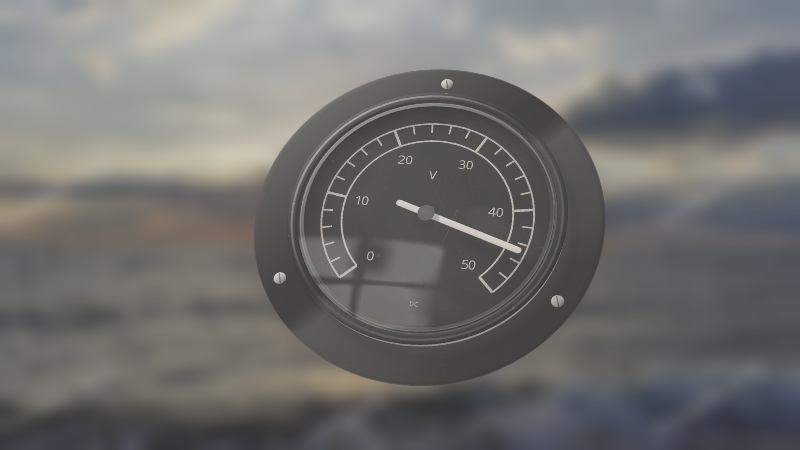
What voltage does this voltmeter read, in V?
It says 45 V
